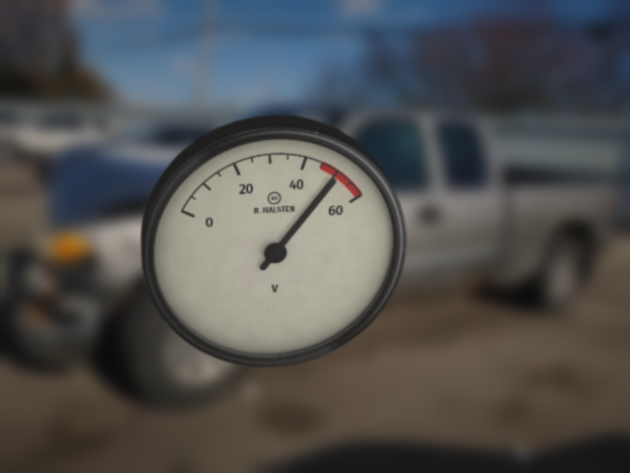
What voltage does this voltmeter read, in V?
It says 50 V
